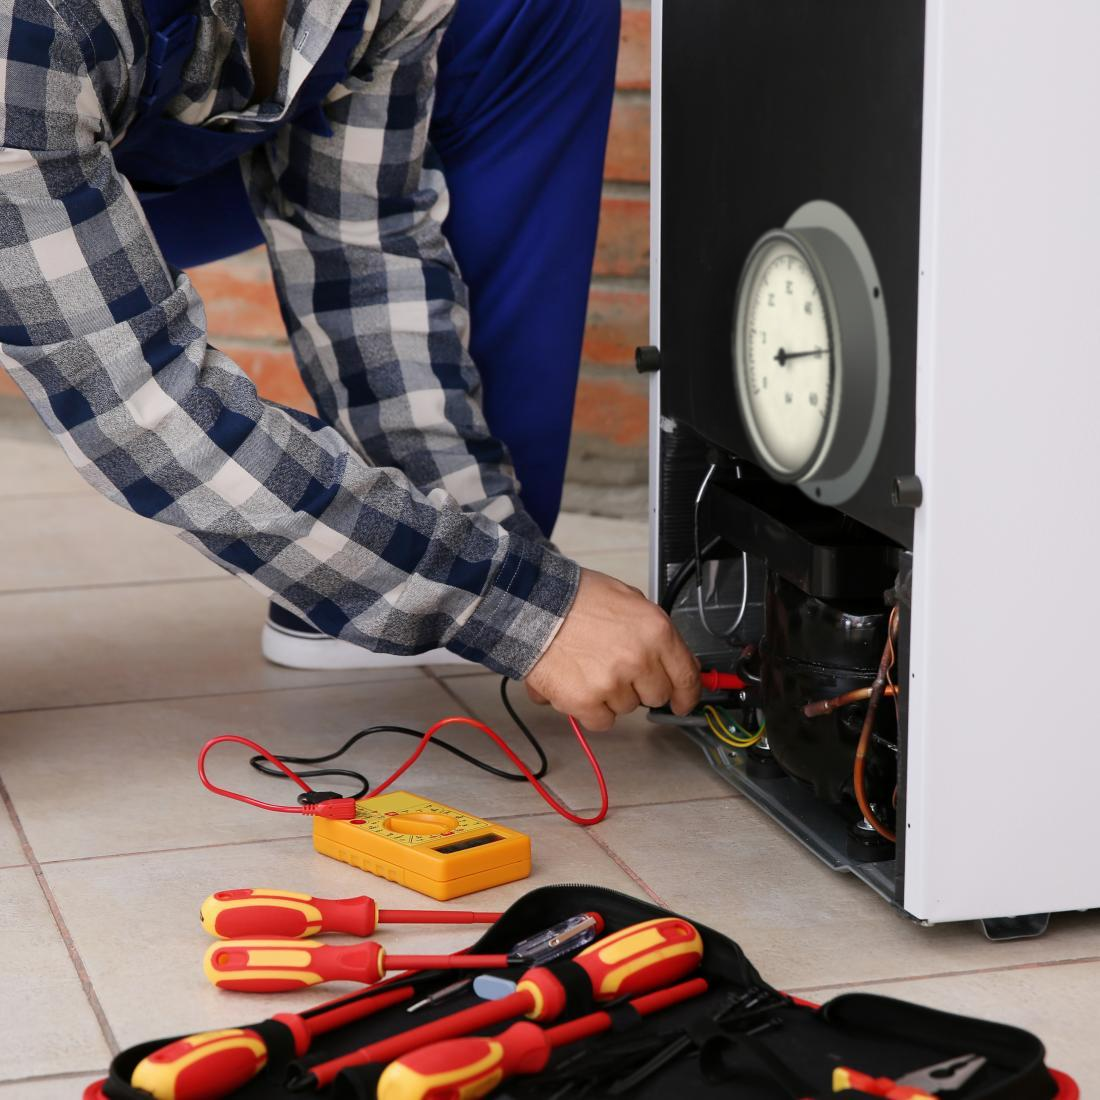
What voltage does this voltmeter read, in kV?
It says 50 kV
